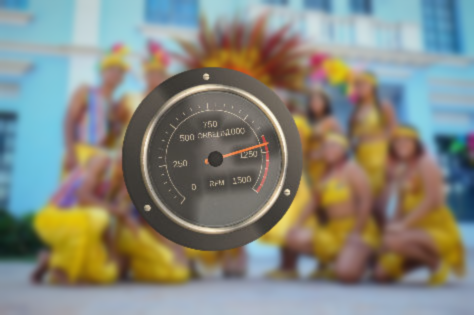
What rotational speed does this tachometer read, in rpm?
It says 1200 rpm
